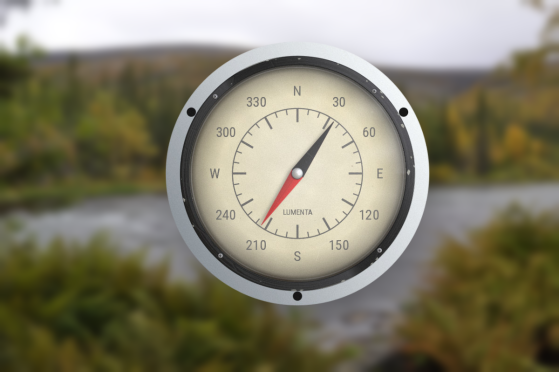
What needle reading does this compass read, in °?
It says 215 °
